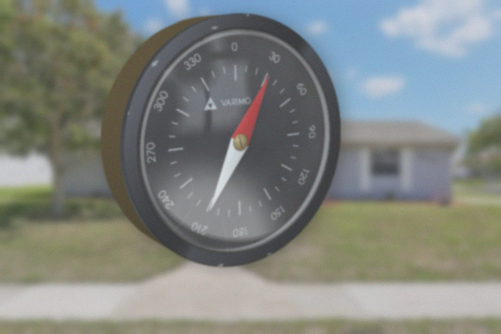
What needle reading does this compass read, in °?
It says 30 °
